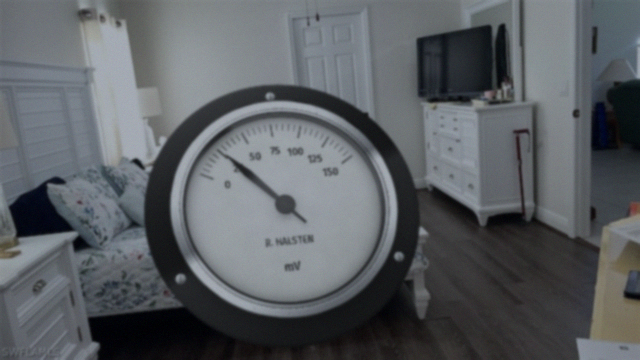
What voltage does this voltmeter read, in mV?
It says 25 mV
